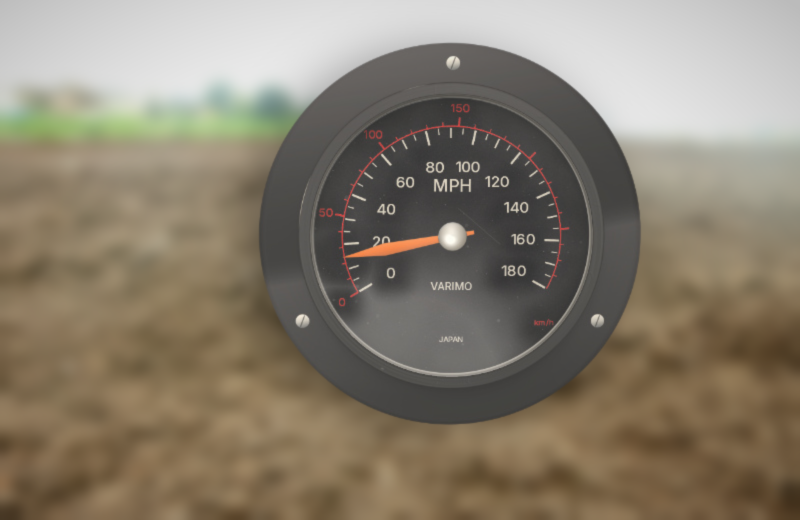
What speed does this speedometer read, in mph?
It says 15 mph
